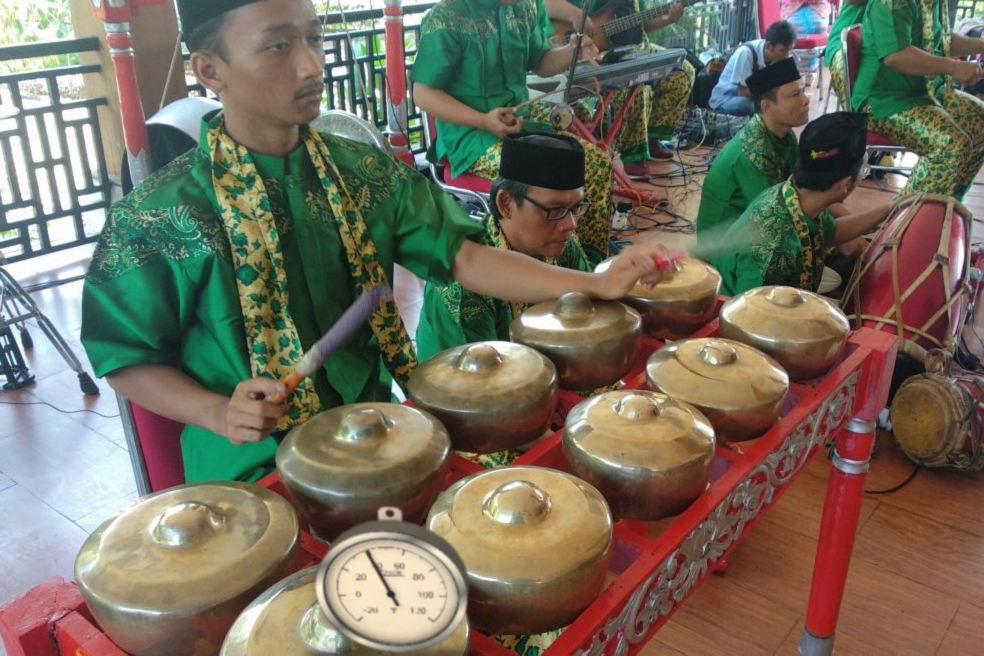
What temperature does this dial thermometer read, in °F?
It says 40 °F
